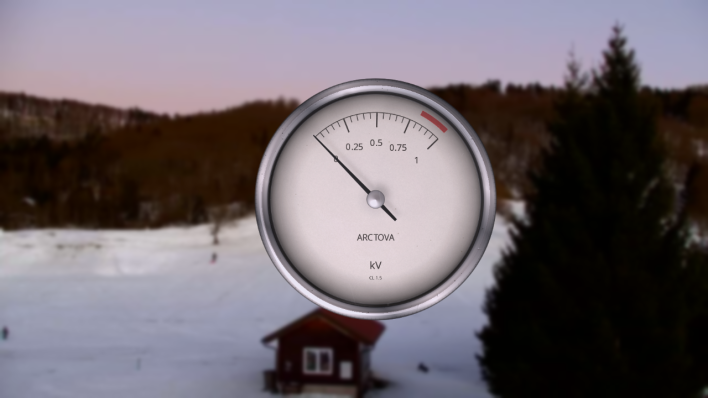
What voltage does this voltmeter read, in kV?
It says 0 kV
